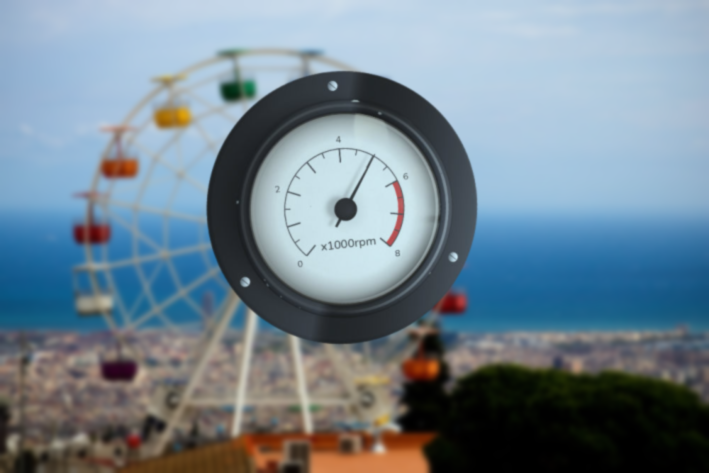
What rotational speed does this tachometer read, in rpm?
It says 5000 rpm
